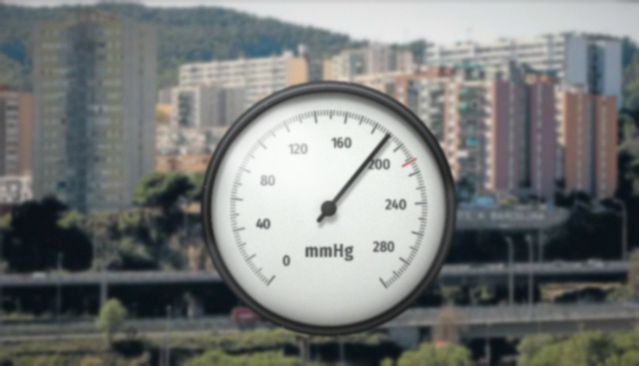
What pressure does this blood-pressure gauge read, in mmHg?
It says 190 mmHg
